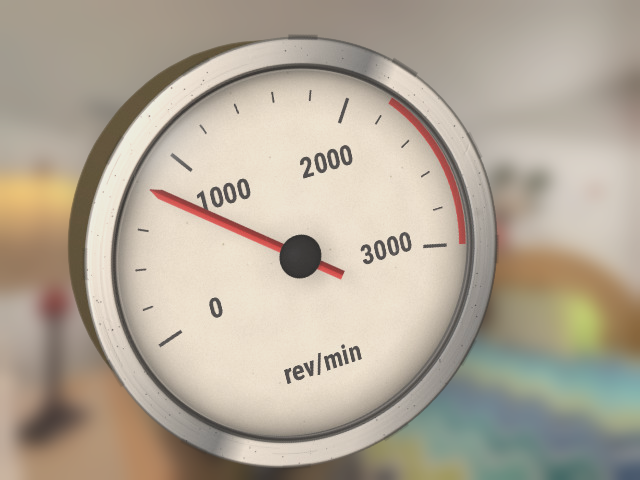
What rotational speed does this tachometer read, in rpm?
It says 800 rpm
